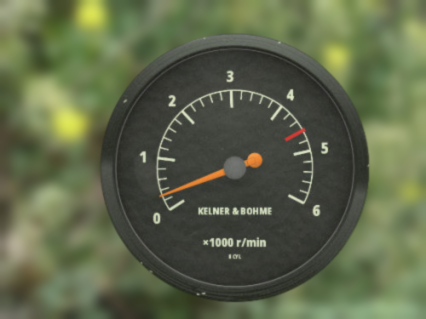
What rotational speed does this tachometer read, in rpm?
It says 300 rpm
